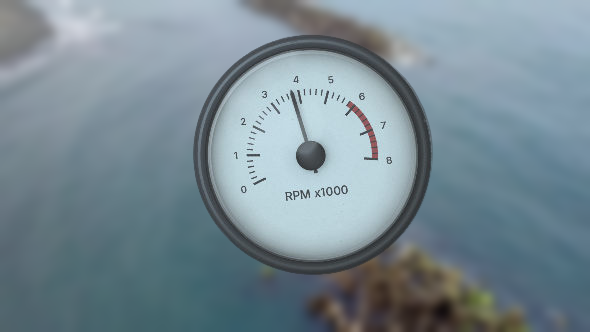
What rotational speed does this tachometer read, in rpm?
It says 3800 rpm
